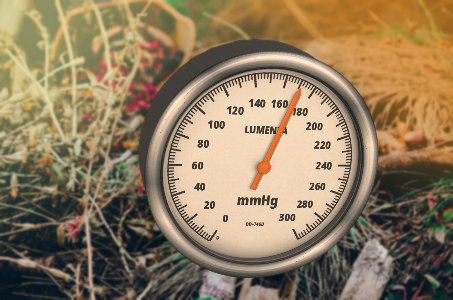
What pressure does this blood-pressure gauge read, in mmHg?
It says 170 mmHg
